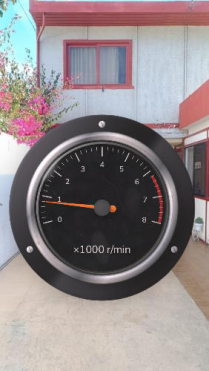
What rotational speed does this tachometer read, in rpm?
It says 800 rpm
